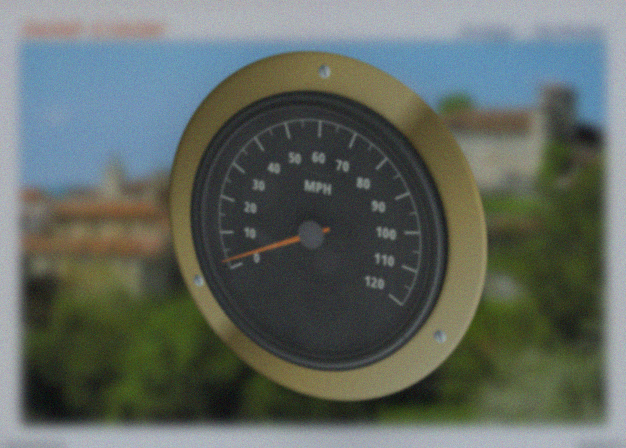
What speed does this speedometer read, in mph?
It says 2.5 mph
